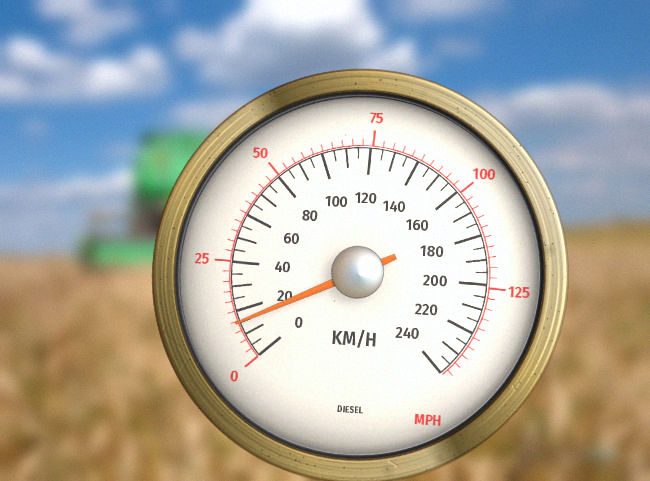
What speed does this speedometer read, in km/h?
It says 15 km/h
